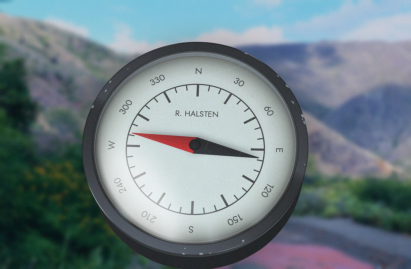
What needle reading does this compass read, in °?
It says 280 °
